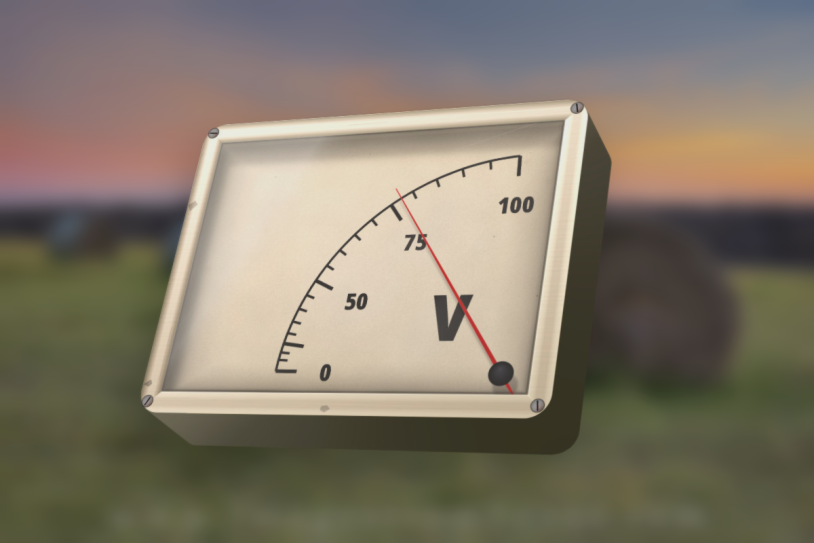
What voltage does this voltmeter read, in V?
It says 77.5 V
